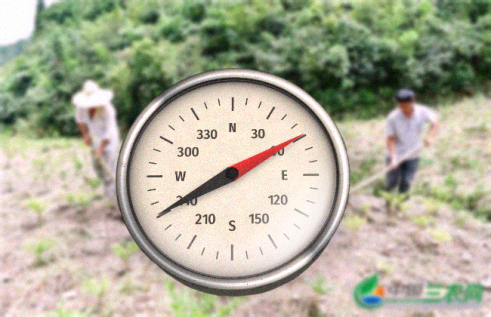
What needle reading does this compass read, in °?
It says 60 °
